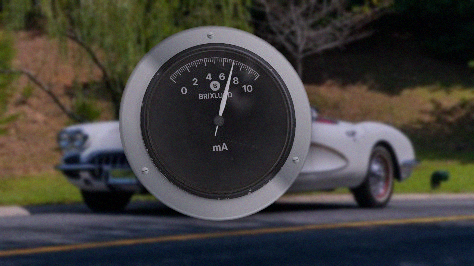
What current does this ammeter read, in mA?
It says 7 mA
